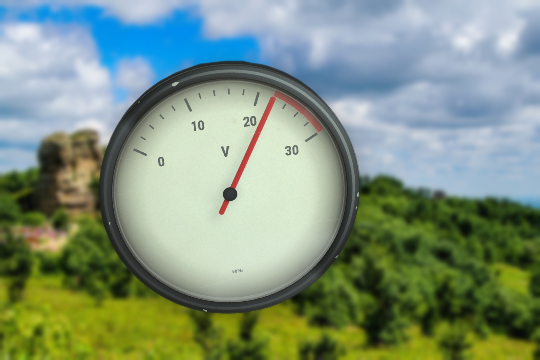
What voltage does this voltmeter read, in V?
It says 22 V
